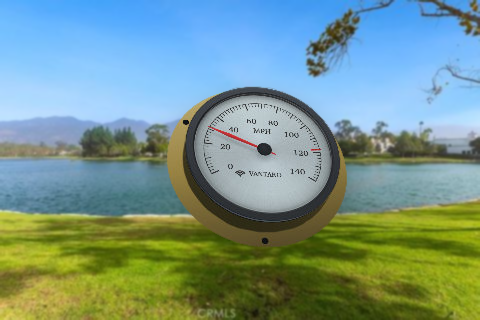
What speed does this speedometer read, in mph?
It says 30 mph
